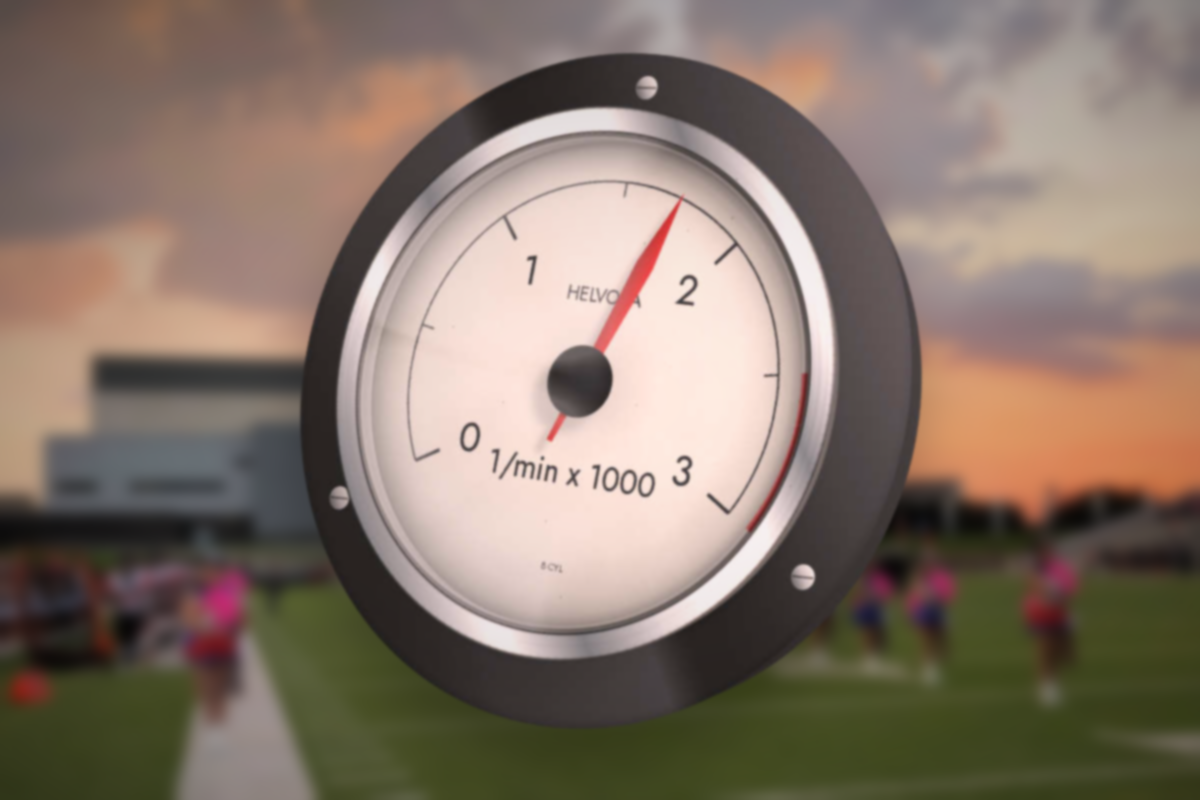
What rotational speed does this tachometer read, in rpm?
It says 1750 rpm
